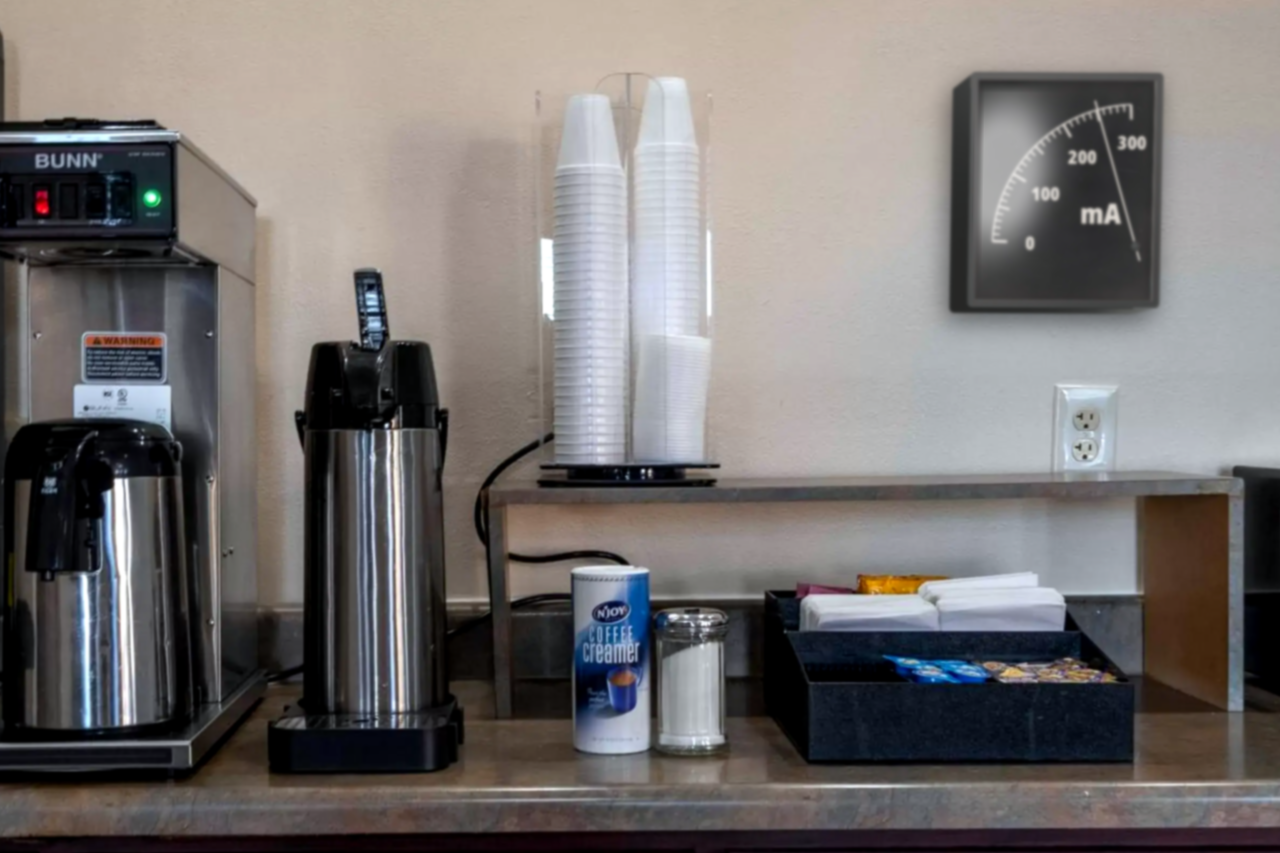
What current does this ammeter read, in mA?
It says 250 mA
